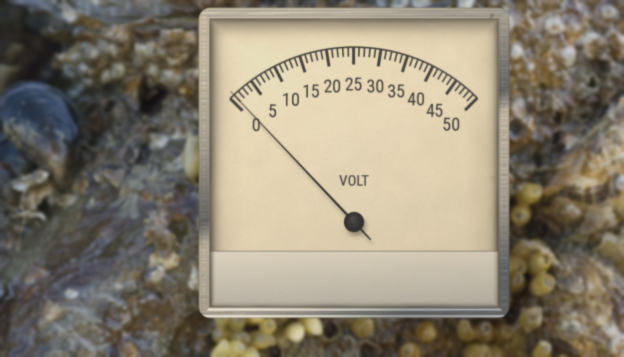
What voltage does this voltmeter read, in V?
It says 1 V
